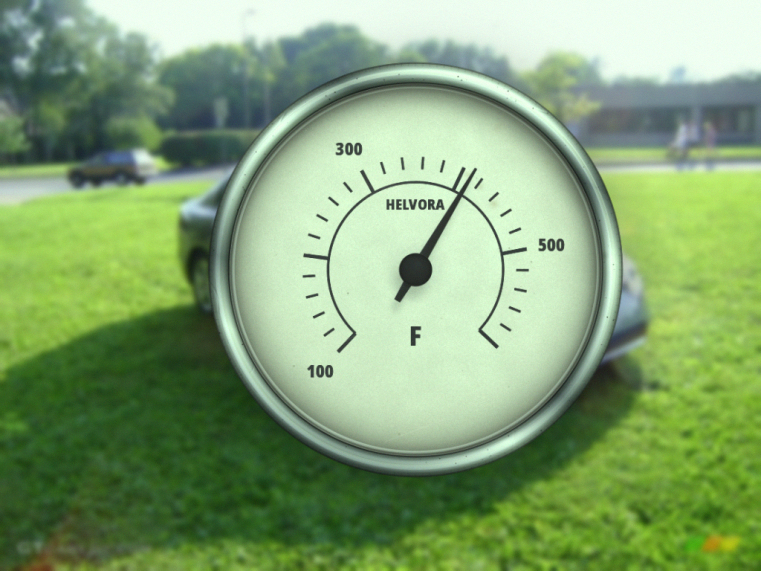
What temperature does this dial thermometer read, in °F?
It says 410 °F
